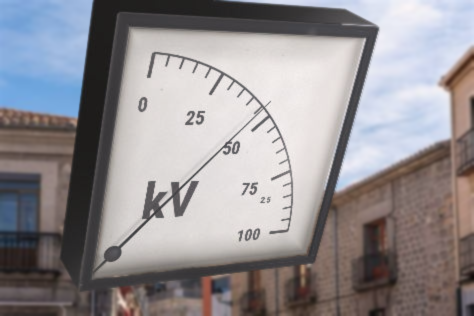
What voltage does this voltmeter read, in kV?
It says 45 kV
